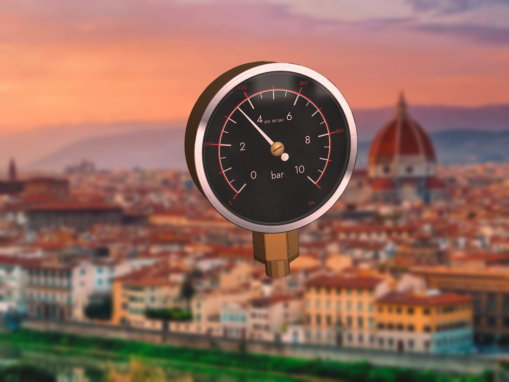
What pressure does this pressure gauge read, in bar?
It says 3.5 bar
